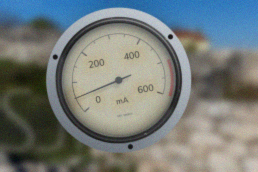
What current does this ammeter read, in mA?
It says 50 mA
